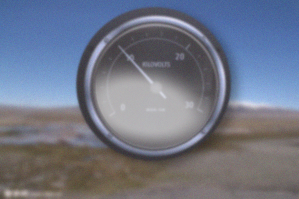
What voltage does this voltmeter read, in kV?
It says 10 kV
